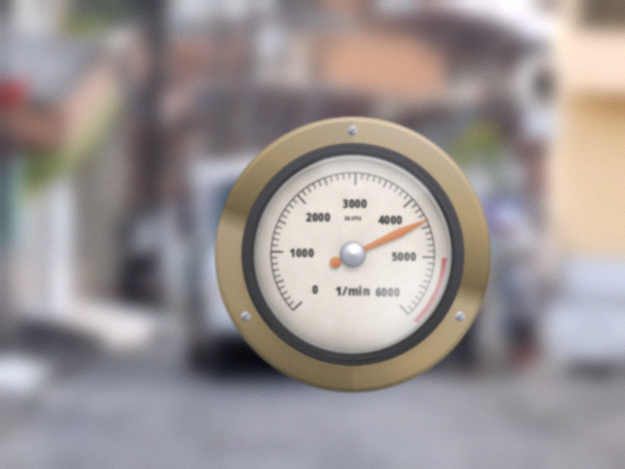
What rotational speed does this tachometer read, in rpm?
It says 4400 rpm
